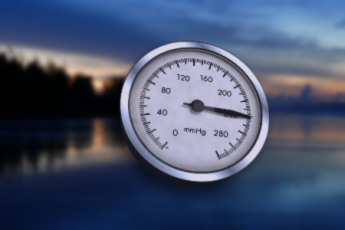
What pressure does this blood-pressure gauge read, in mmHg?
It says 240 mmHg
